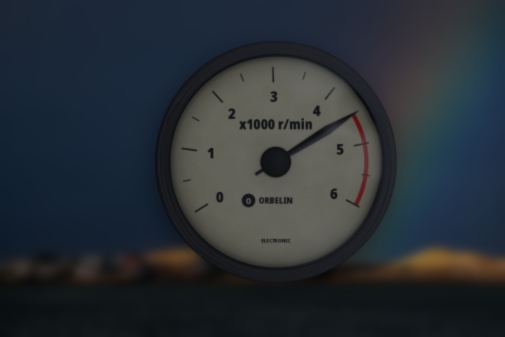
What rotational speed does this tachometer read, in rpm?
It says 4500 rpm
